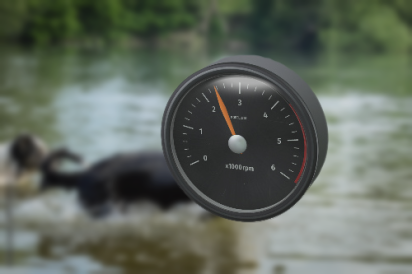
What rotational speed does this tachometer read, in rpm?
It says 2400 rpm
